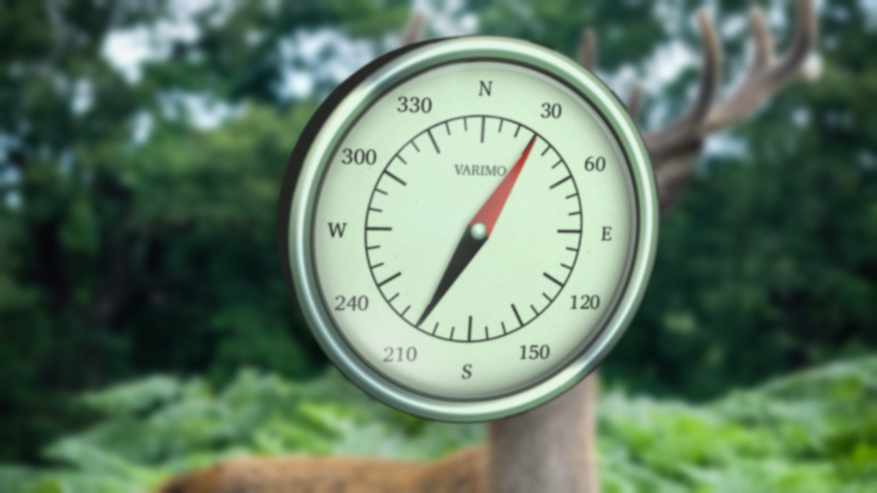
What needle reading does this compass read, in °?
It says 30 °
